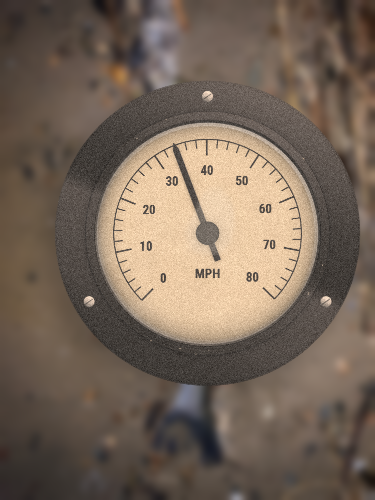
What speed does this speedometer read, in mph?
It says 34 mph
